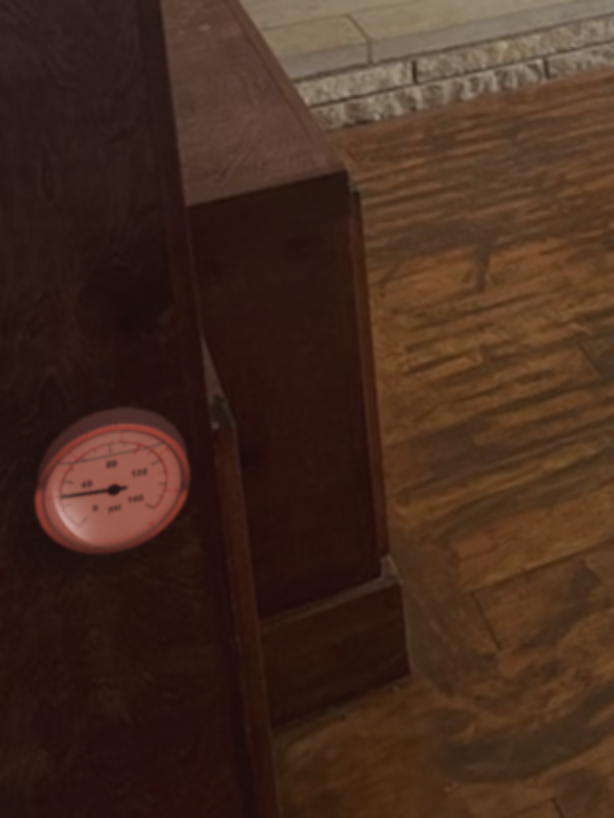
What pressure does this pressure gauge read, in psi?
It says 30 psi
